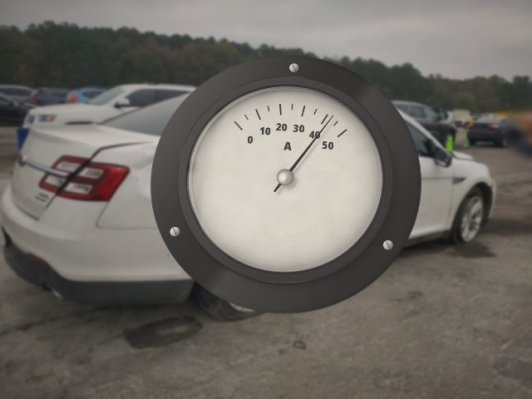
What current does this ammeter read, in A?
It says 42.5 A
